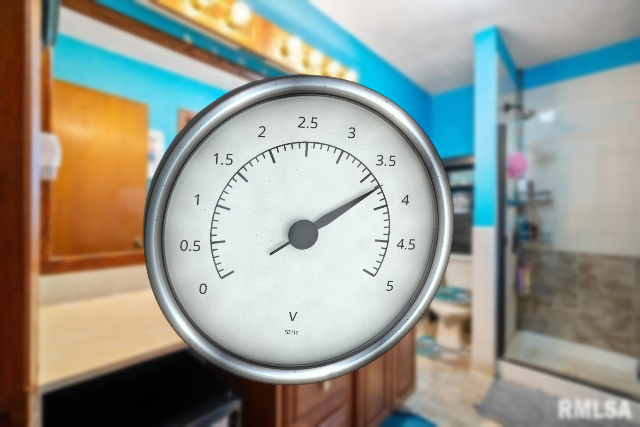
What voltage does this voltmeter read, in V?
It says 3.7 V
